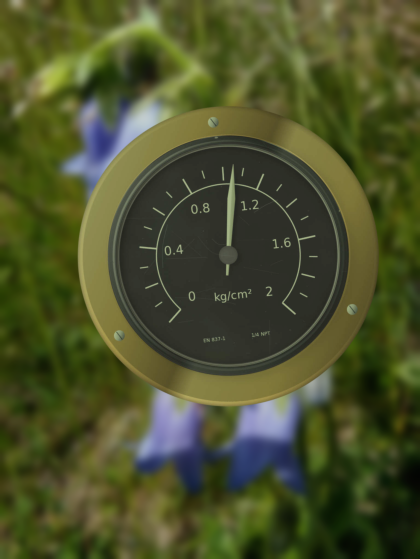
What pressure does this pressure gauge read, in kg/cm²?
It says 1.05 kg/cm²
